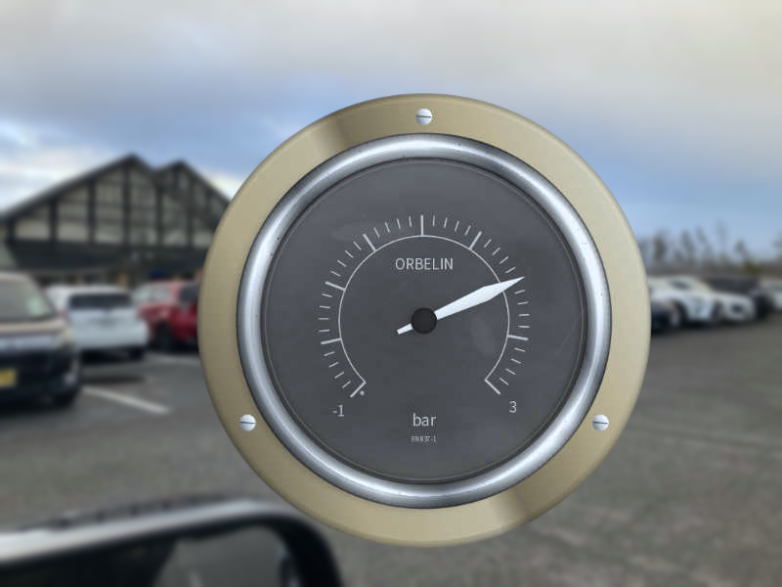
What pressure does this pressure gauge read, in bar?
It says 2 bar
